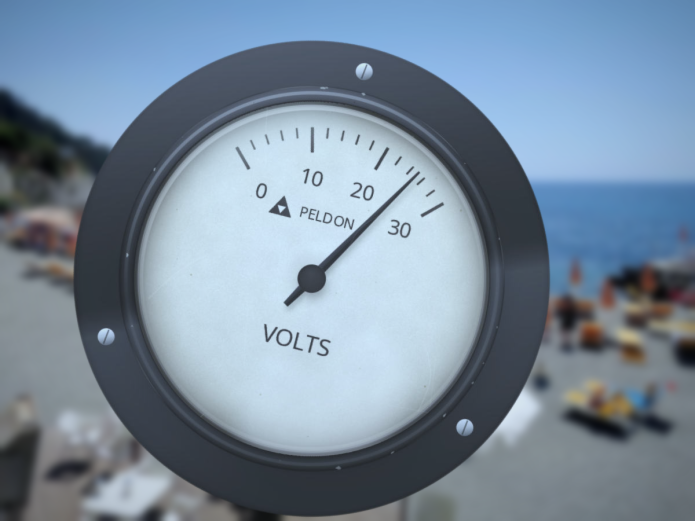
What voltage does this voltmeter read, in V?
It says 25 V
